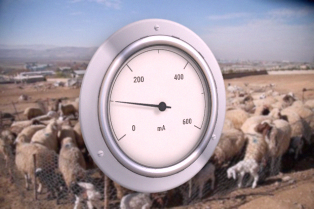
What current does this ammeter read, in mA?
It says 100 mA
